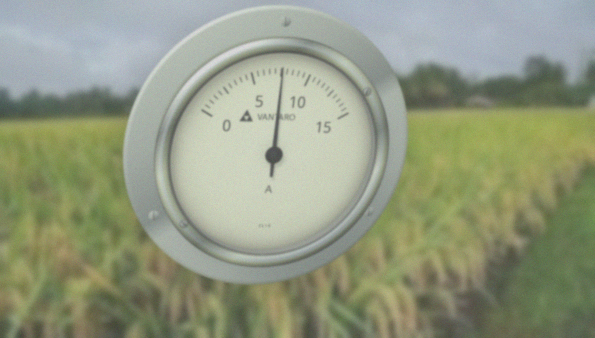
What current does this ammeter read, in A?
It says 7.5 A
